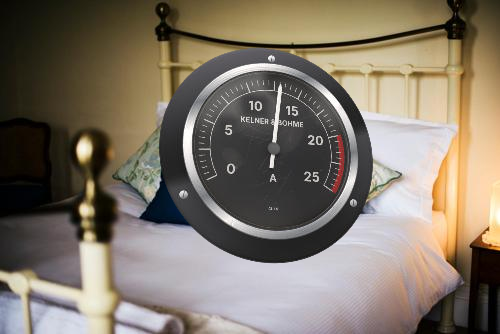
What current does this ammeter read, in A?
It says 13 A
